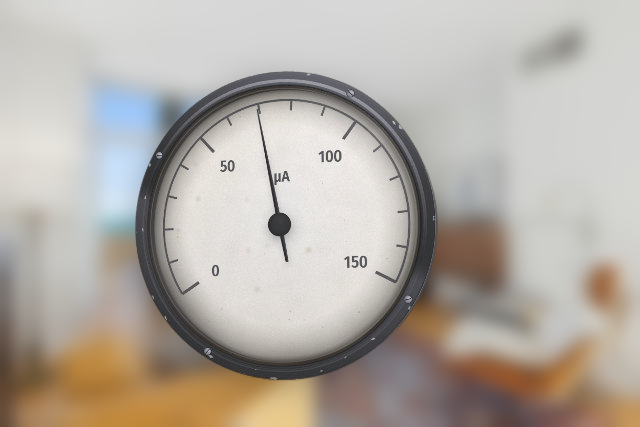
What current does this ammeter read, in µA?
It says 70 µA
